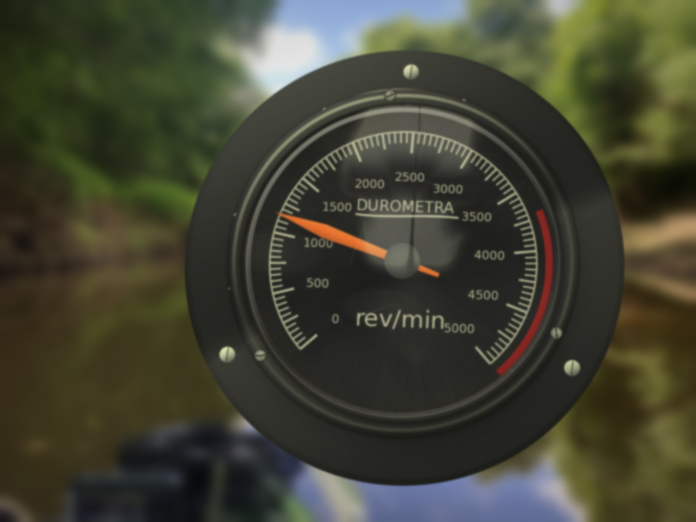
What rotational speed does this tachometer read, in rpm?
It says 1150 rpm
